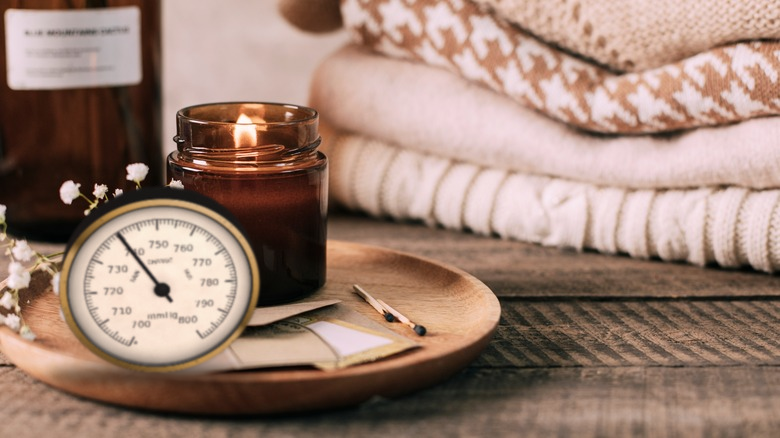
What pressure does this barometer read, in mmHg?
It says 740 mmHg
